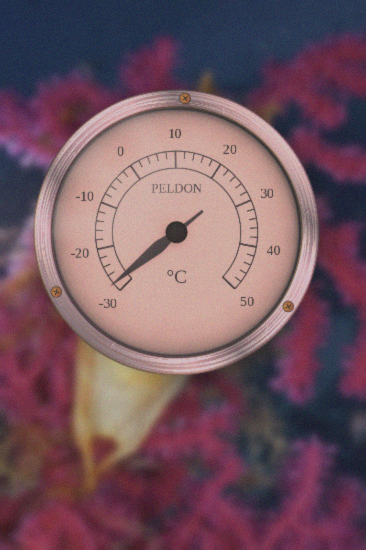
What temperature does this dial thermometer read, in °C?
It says -28 °C
